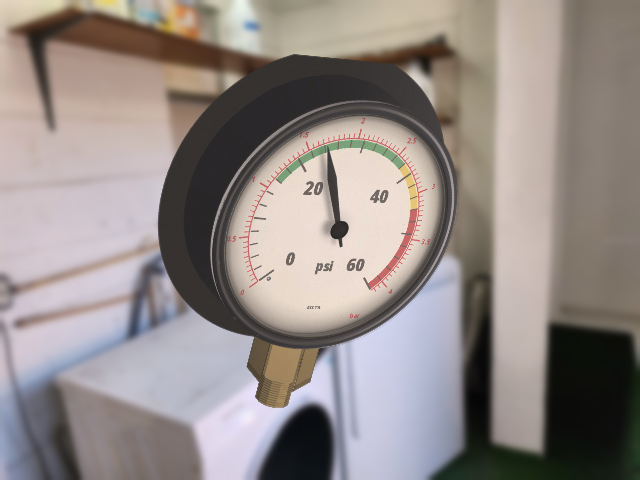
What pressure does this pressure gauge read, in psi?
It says 24 psi
